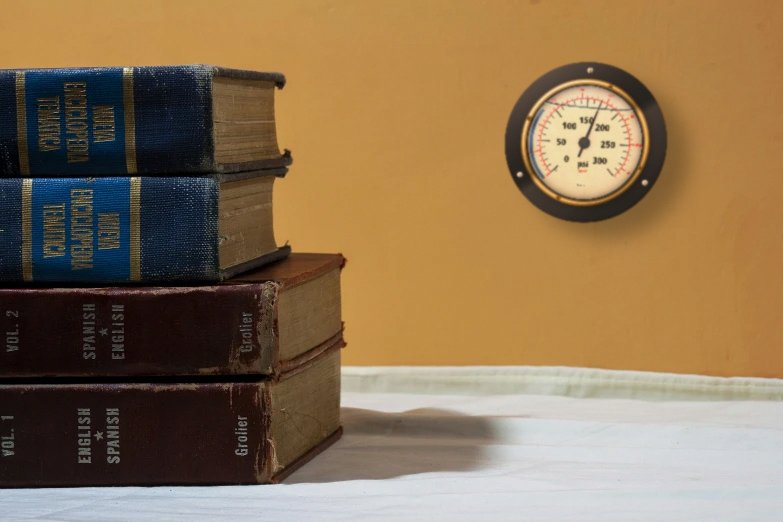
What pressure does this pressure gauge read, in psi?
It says 170 psi
